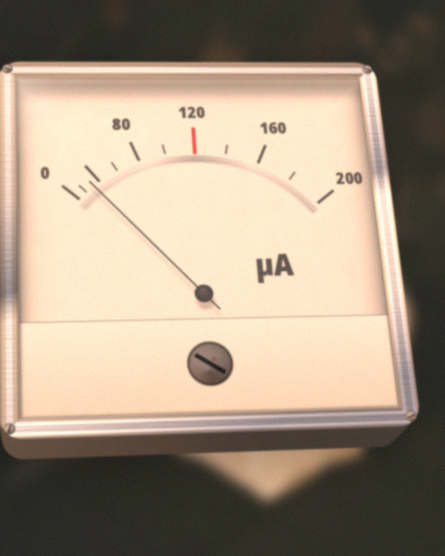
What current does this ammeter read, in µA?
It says 30 µA
